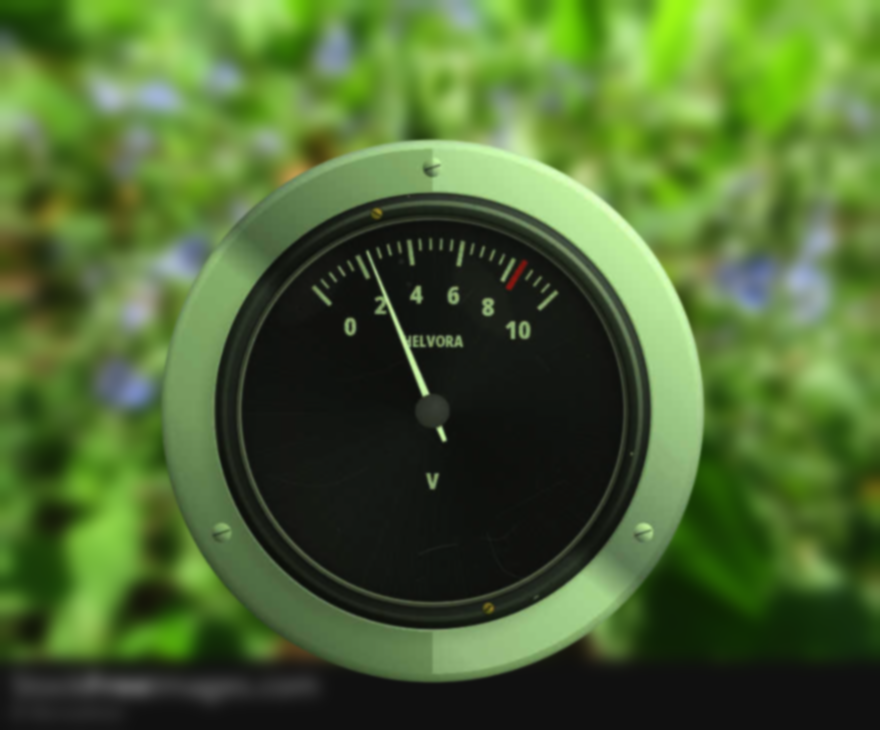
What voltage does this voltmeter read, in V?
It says 2.4 V
